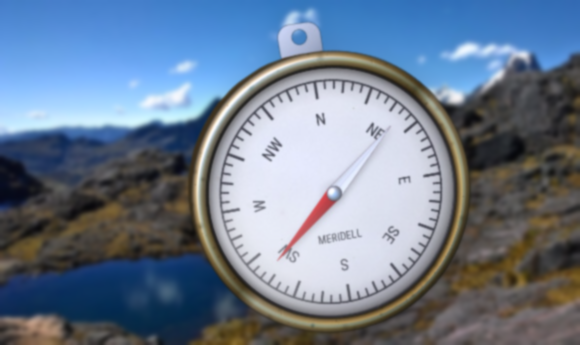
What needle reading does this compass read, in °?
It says 230 °
